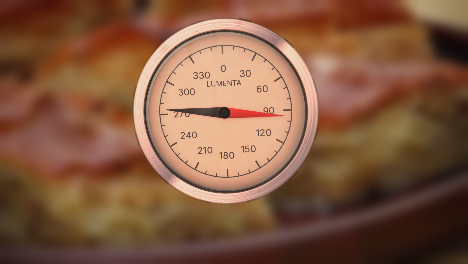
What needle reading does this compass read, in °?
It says 95 °
